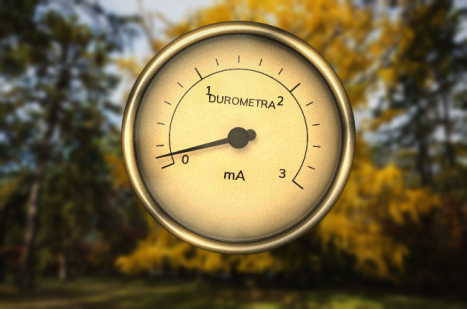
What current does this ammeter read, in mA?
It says 0.1 mA
